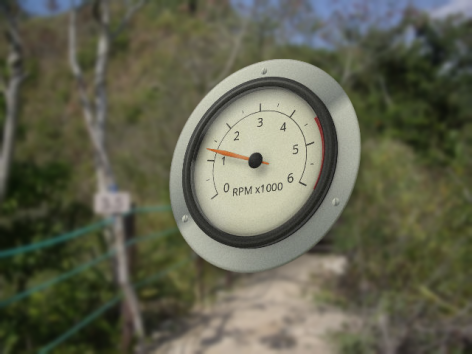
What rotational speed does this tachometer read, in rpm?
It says 1250 rpm
